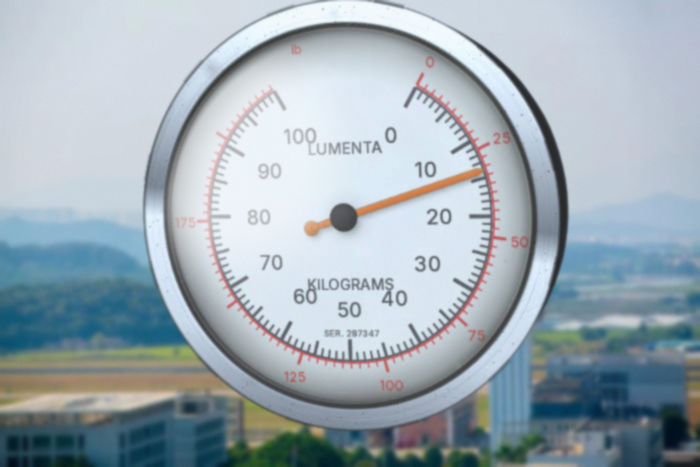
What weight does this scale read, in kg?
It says 14 kg
